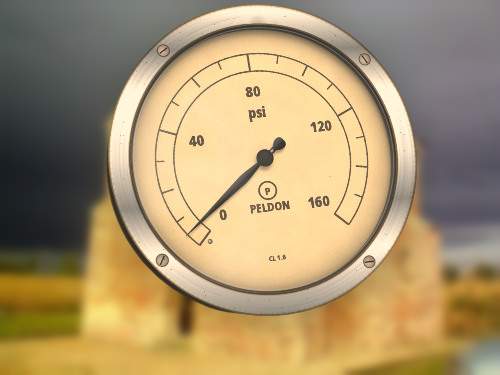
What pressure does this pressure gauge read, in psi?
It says 5 psi
